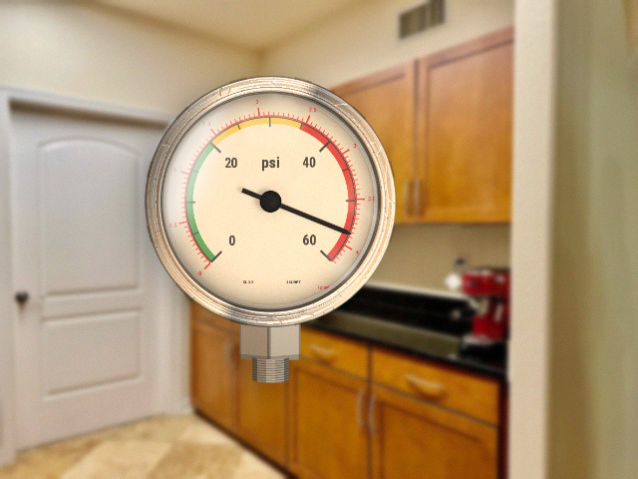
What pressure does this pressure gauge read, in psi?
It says 55 psi
